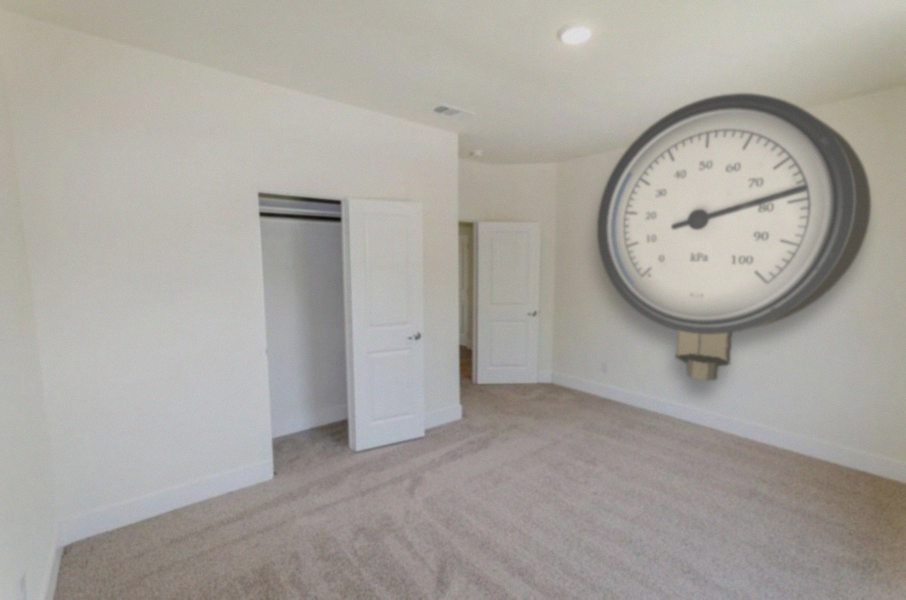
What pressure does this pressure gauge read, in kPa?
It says 78 kPa
